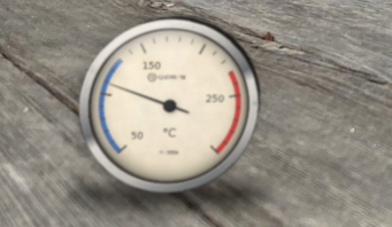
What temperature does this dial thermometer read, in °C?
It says 110 °C
